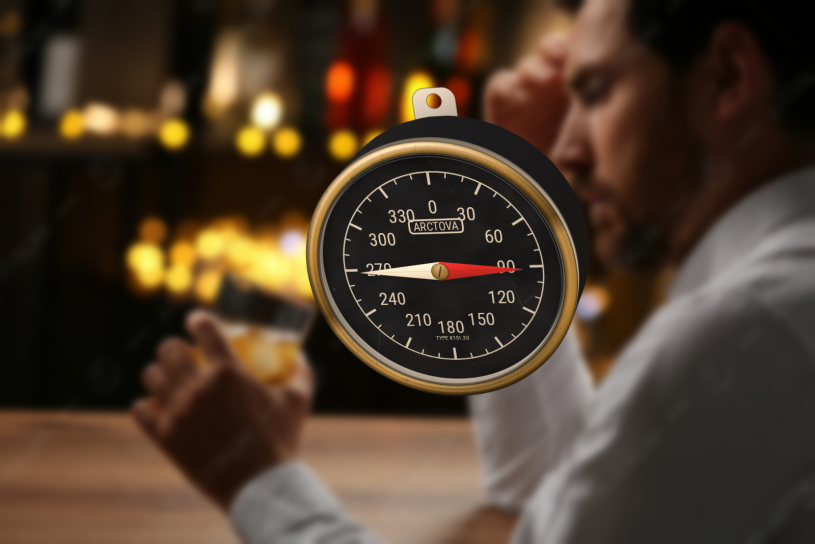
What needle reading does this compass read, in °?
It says 90 °
